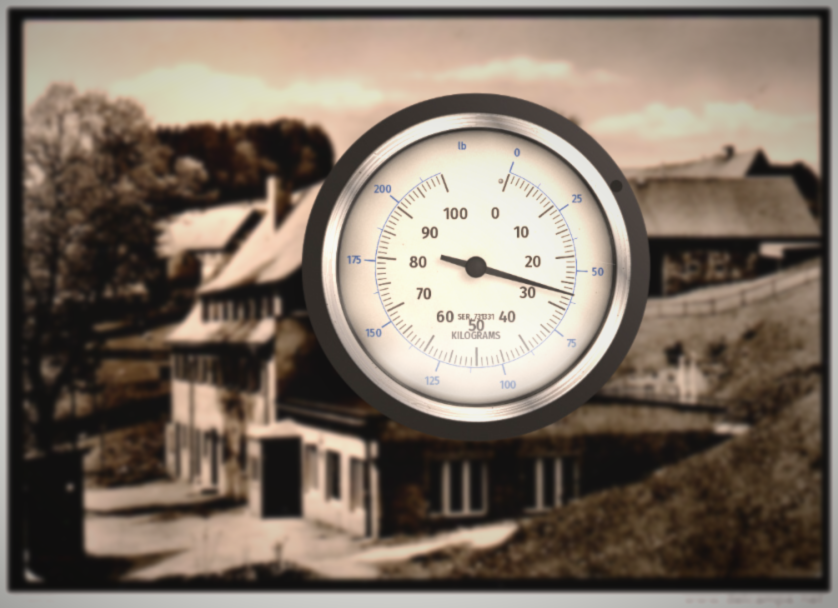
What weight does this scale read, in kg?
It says 27 kg
